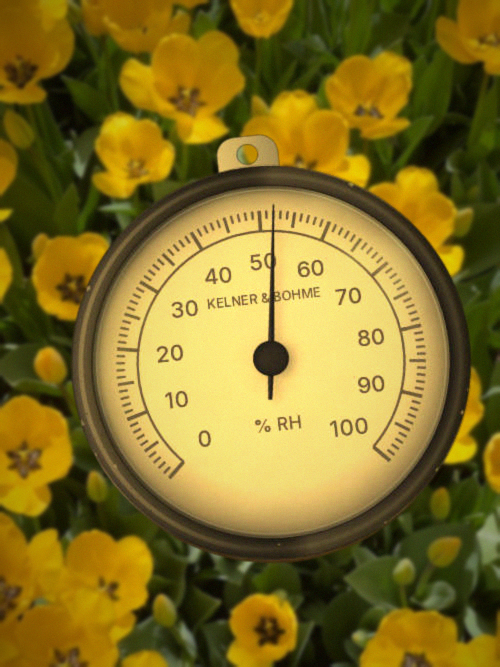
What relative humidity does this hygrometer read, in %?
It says 52 %
